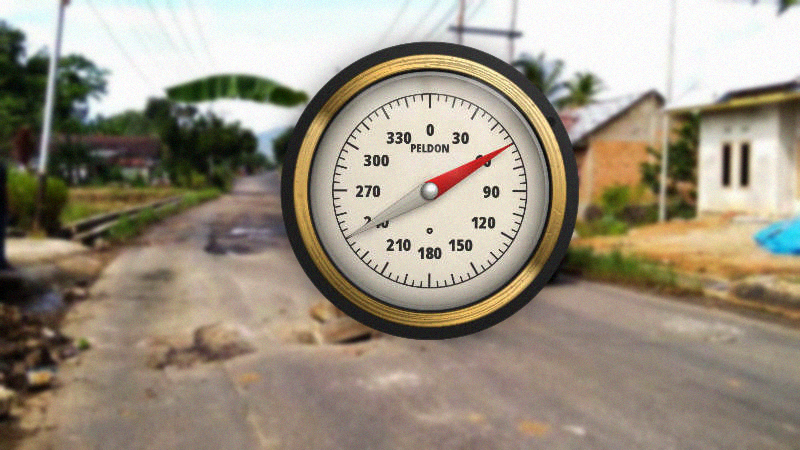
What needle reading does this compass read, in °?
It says 60 °
